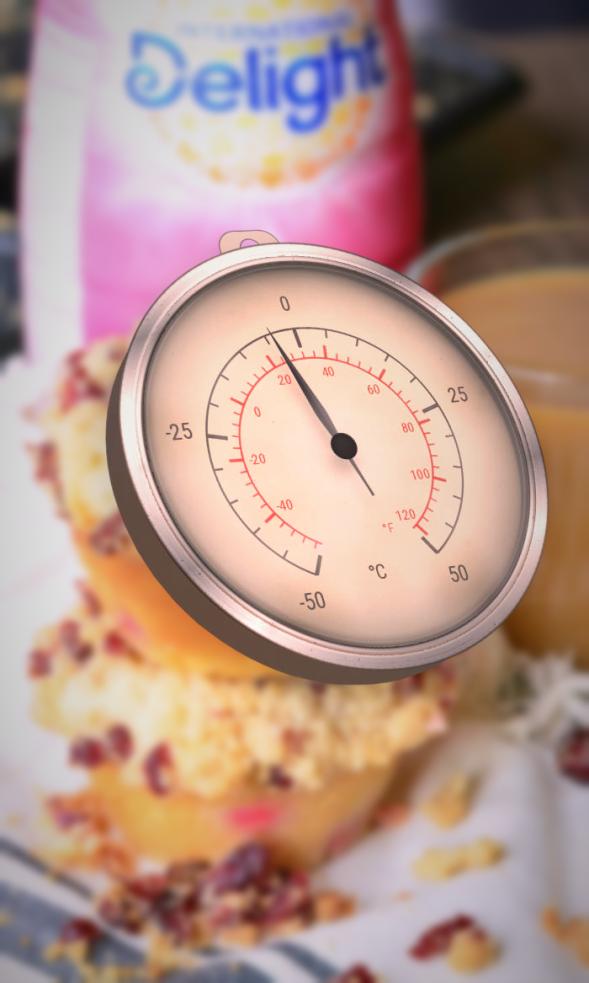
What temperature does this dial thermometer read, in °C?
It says -5 °C
